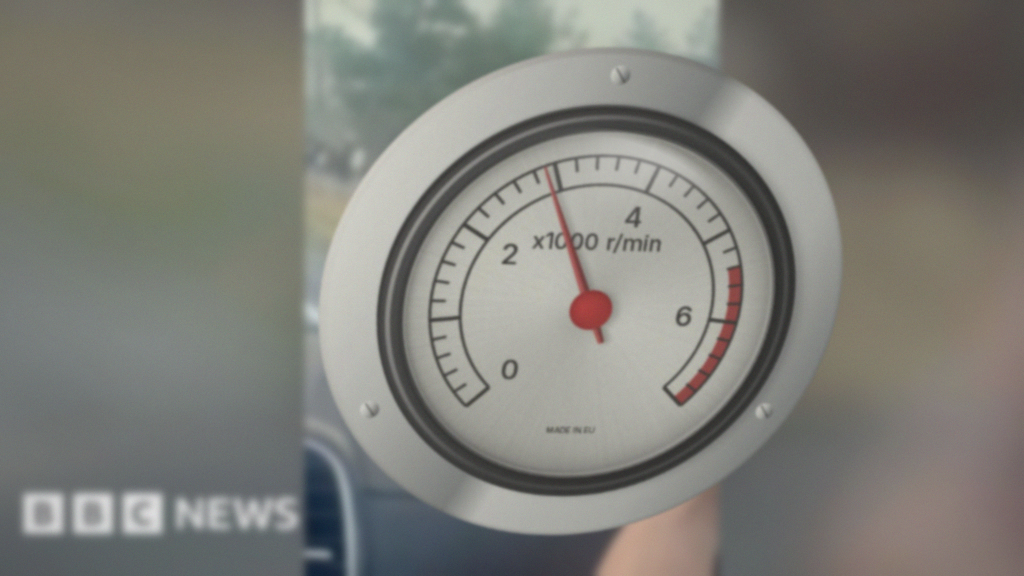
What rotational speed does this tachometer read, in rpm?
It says 2900 rpm
